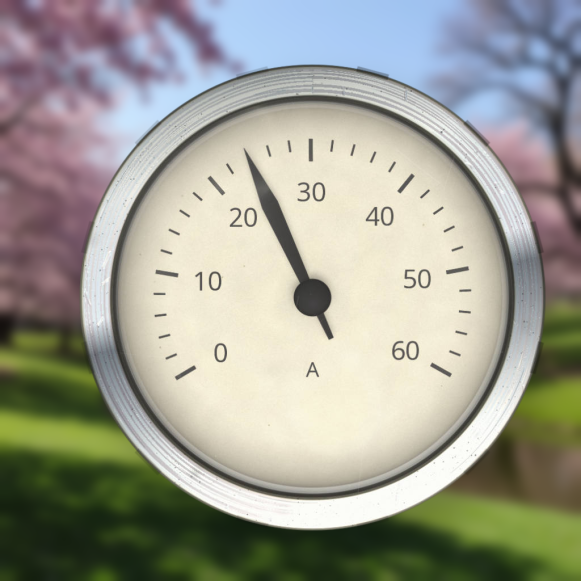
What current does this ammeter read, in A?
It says 24 A
